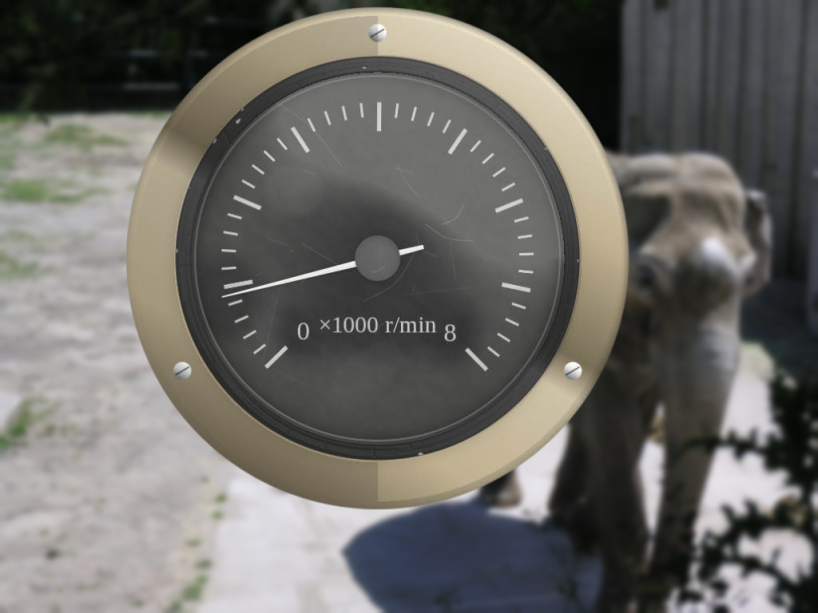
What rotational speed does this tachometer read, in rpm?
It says 900 rpm
